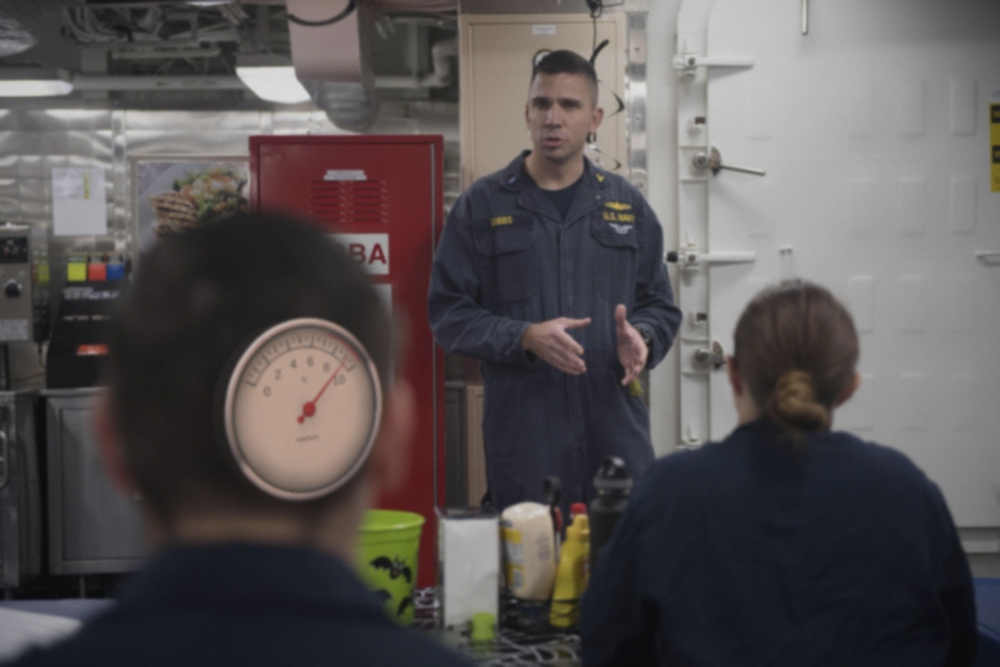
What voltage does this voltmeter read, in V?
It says 9 V
